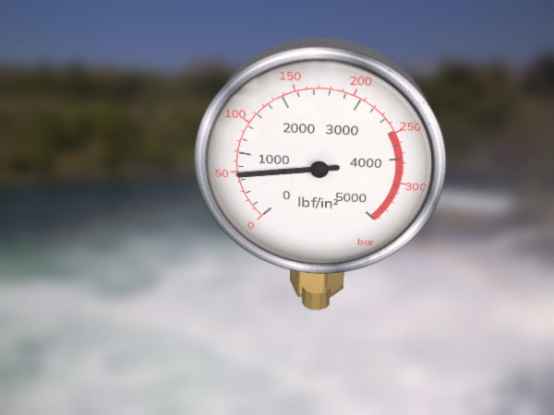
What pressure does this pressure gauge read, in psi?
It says 700 psi
